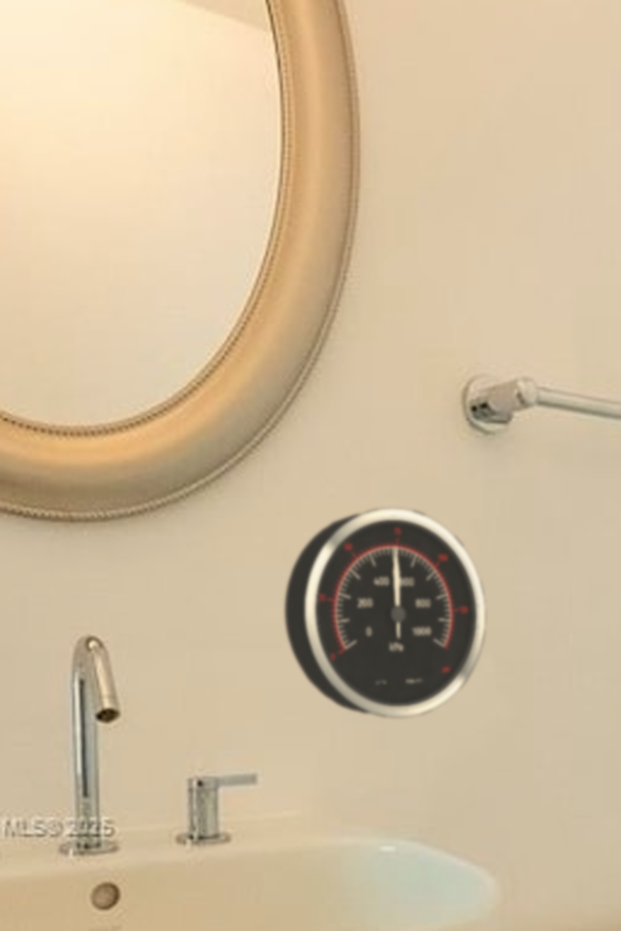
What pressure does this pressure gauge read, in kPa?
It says 500 kPa
